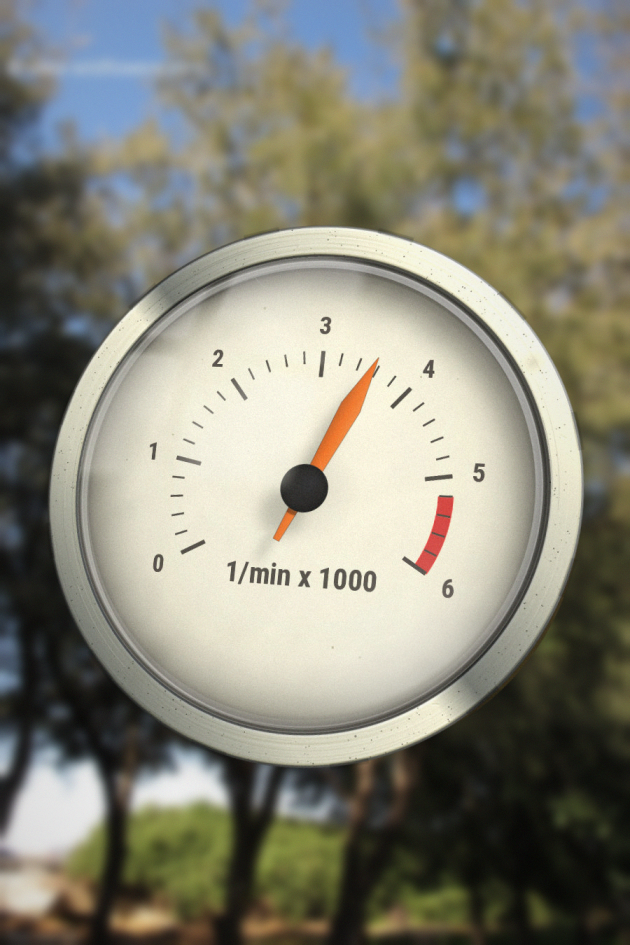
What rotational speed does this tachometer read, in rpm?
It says 3600 rpm
